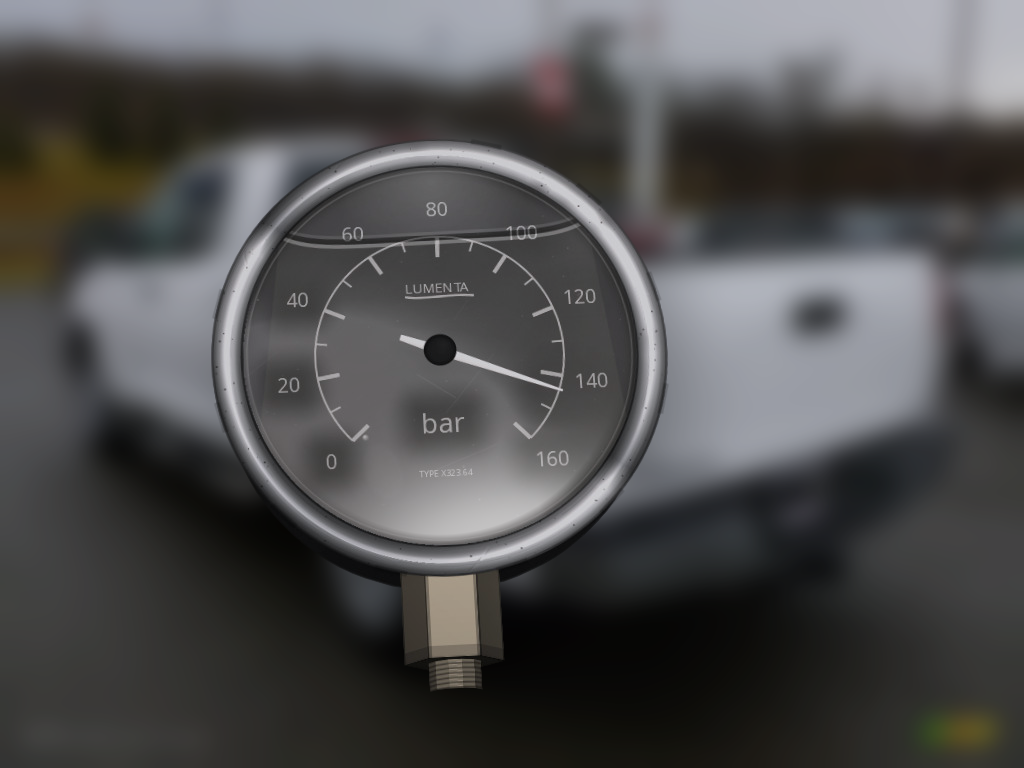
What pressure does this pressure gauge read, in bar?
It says 145 bar
